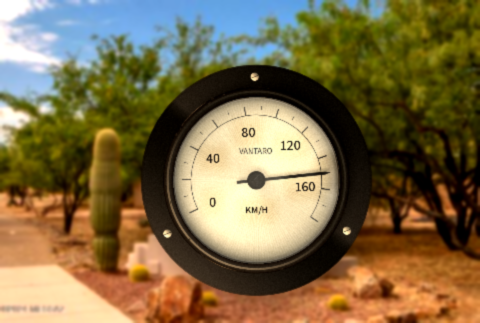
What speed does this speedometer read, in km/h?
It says 150 km/h
